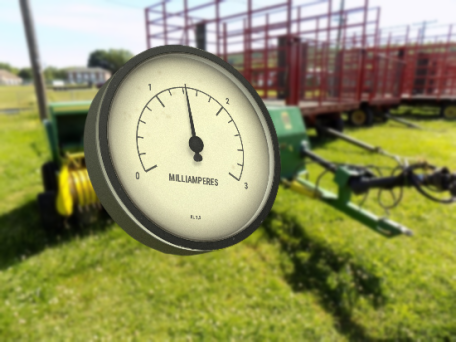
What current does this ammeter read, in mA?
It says 1.4 mA
